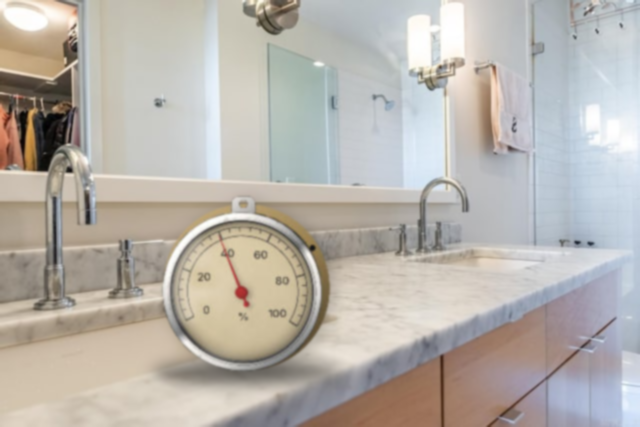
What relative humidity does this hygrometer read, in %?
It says 40 %
